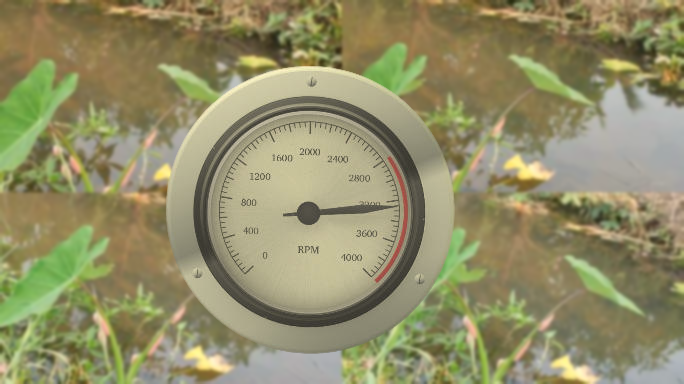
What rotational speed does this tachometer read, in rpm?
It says 3250 rpm
